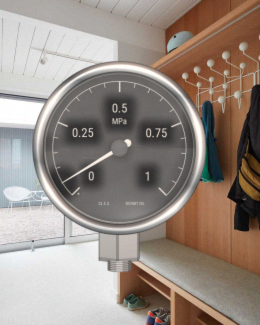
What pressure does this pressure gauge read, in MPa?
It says 0.05 MPa
